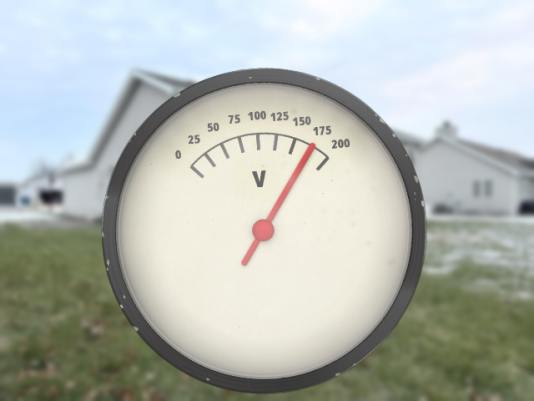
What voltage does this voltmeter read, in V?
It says 175 V
